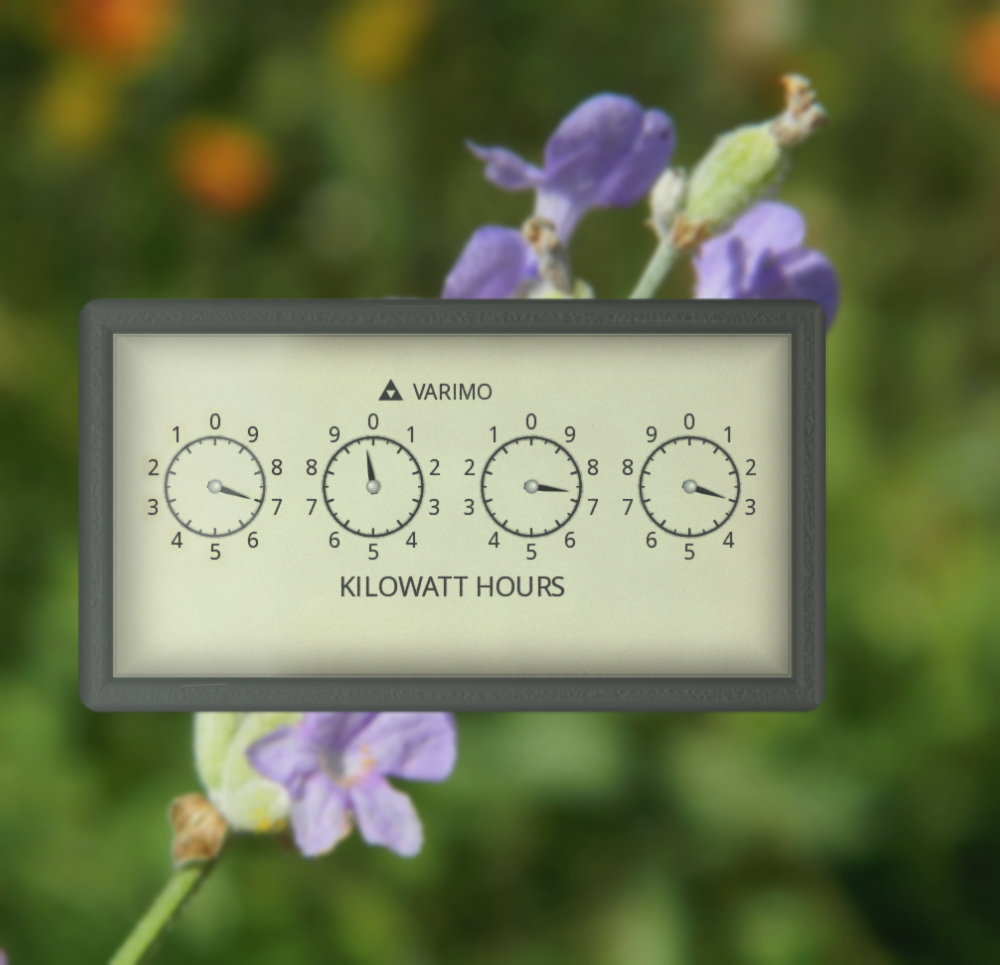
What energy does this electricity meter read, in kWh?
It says 6973 kWh
